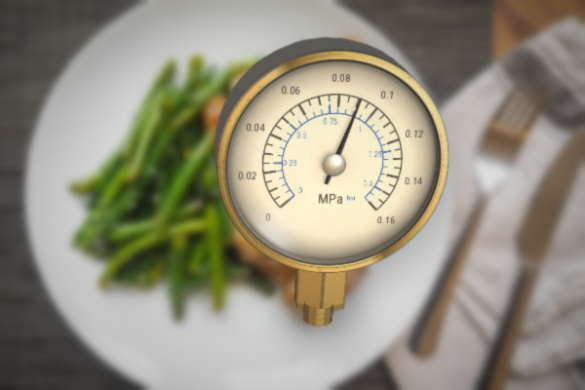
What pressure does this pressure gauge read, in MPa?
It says 0.09 MPa
